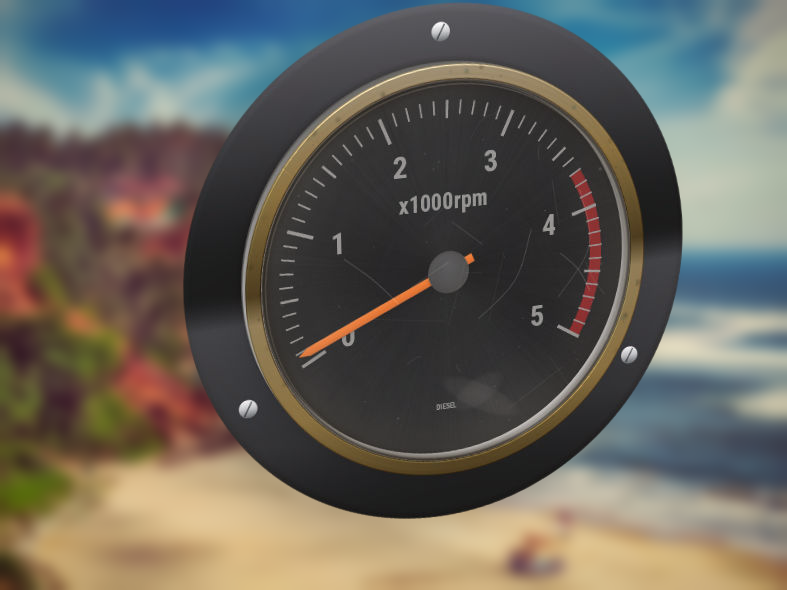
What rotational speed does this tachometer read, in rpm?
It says 100 rpm
